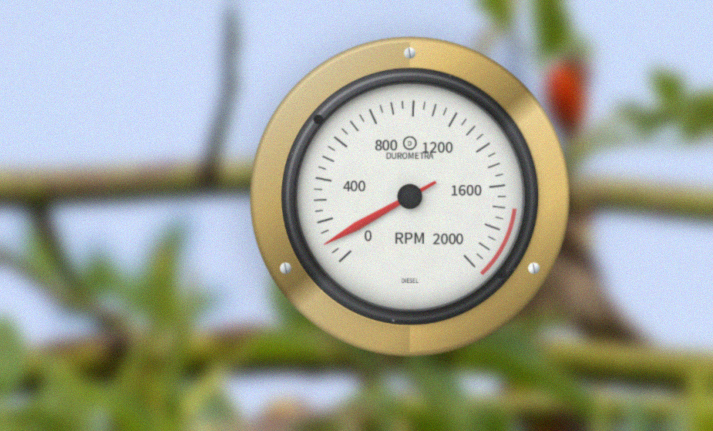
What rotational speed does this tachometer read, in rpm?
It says 100 rpm
